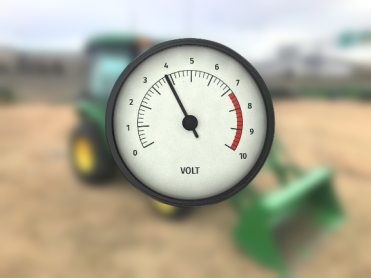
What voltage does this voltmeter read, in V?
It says 3.8 V
